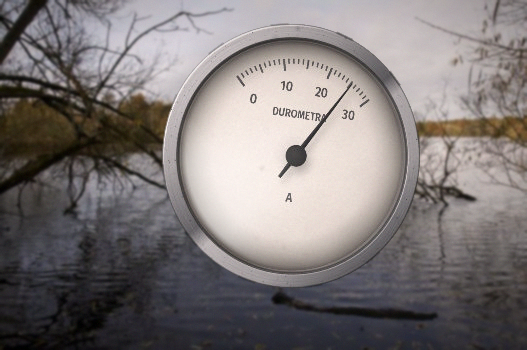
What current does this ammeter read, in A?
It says 25 A
